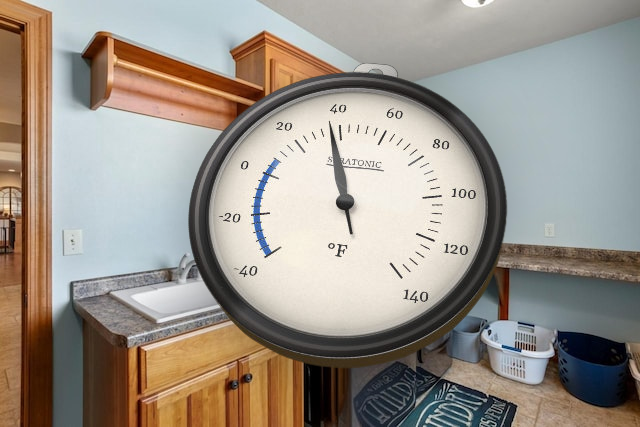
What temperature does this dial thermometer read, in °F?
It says 36 °F
